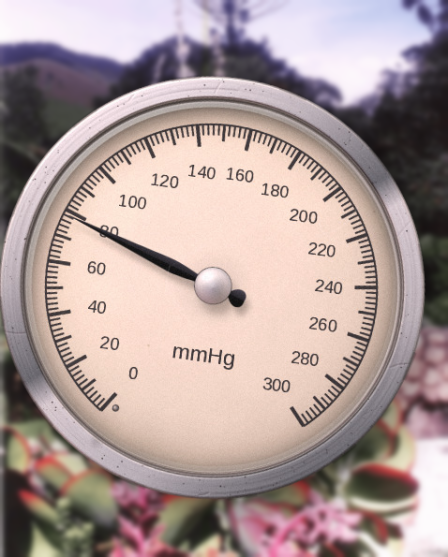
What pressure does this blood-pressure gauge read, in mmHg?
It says 78 mmHg
